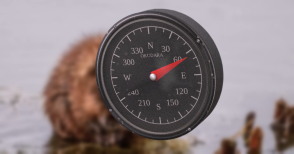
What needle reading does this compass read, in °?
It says 65 °
